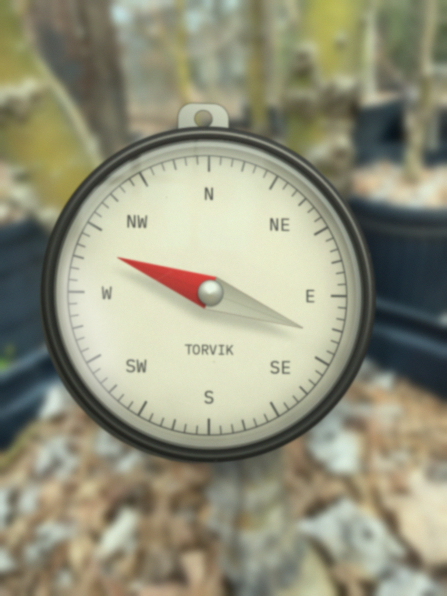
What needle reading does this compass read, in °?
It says 290 °
